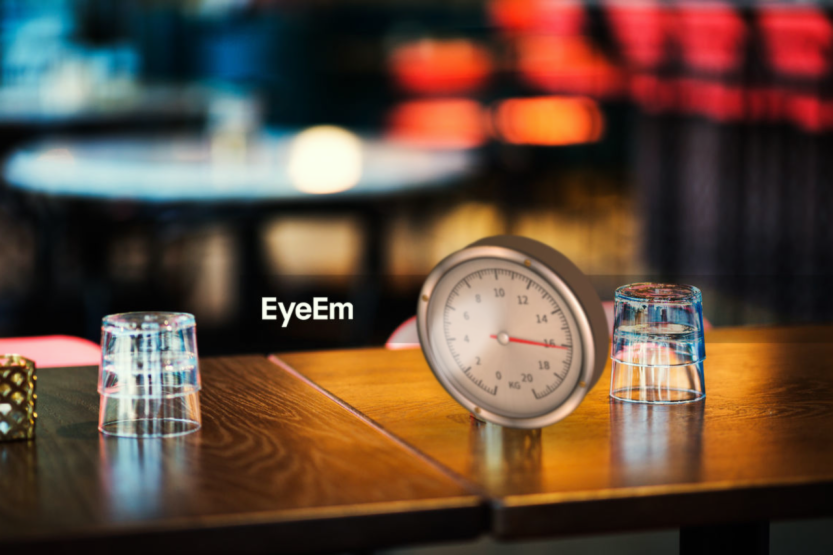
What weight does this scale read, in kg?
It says 16 kg
